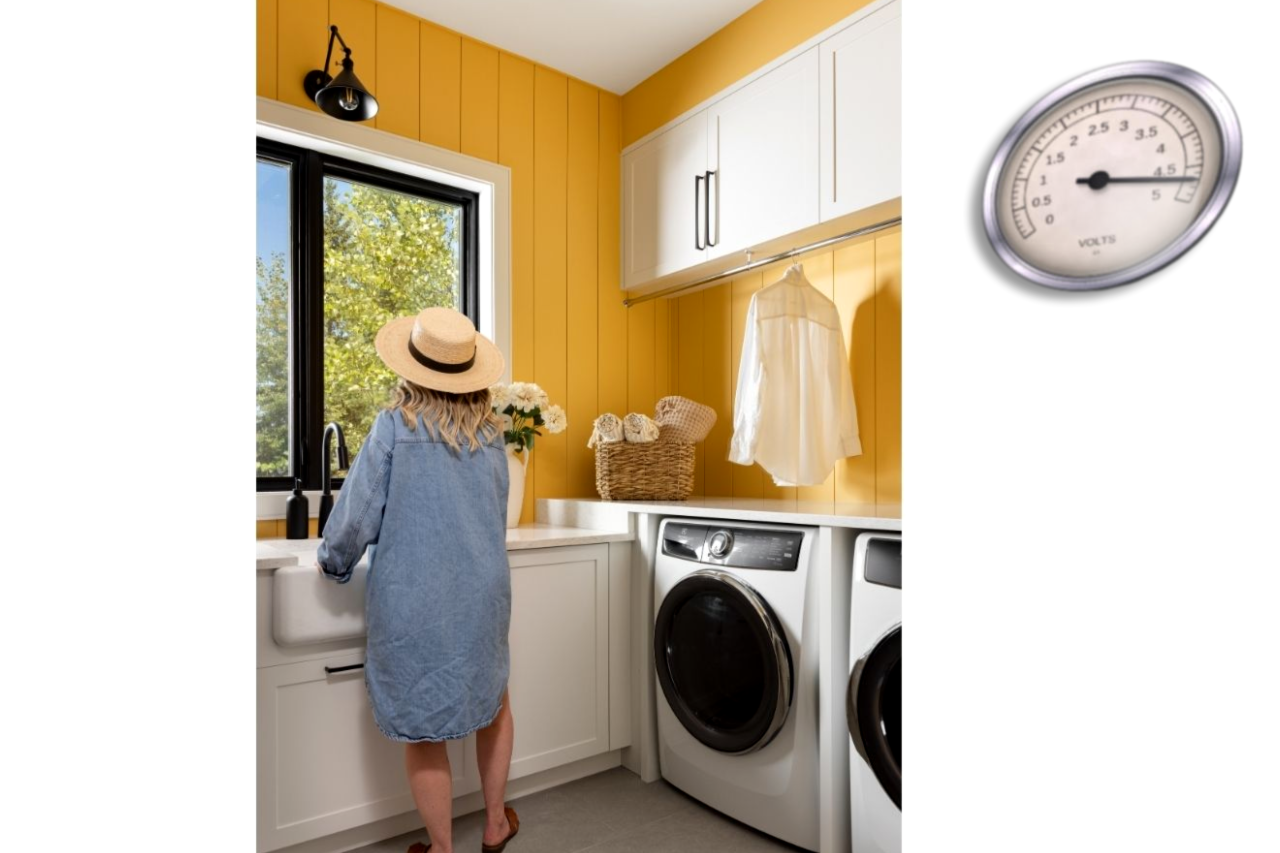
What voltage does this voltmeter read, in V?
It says 4.7 V
